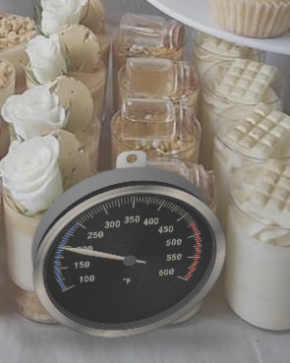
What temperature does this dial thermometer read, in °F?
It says 200 °F
